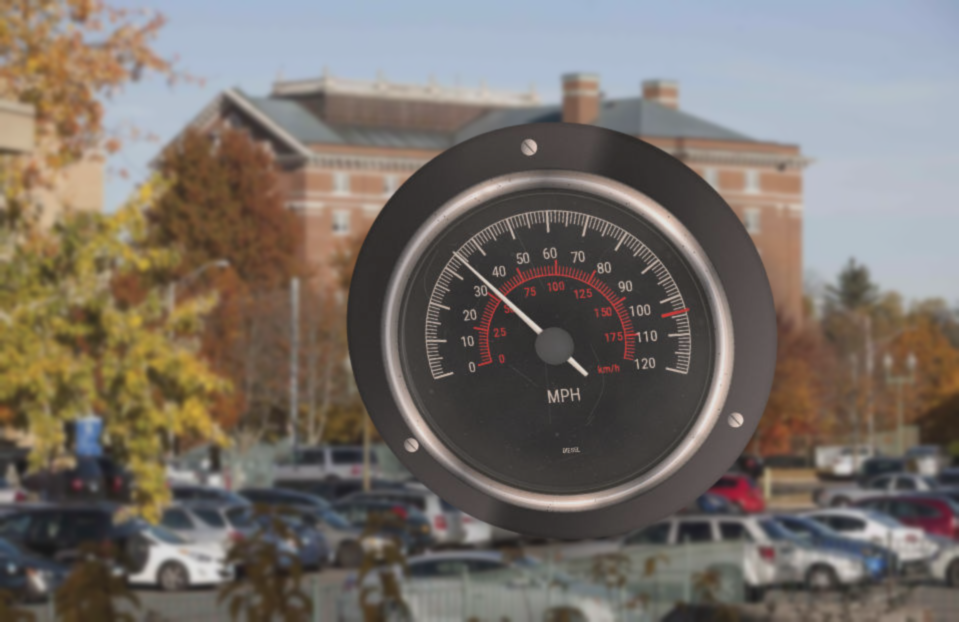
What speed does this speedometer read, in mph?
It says 35 mph
